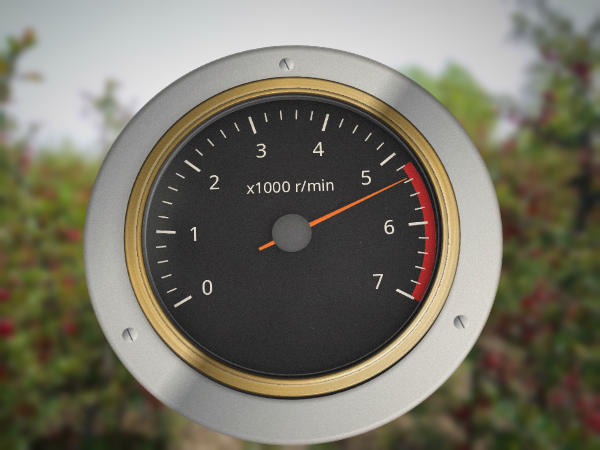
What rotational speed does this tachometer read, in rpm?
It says 5400 rpm
